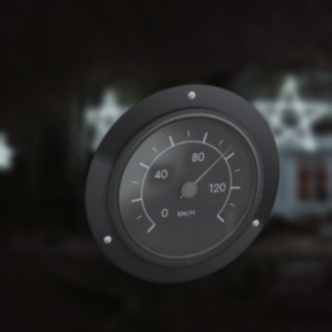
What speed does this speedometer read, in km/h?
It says 95 km/h
